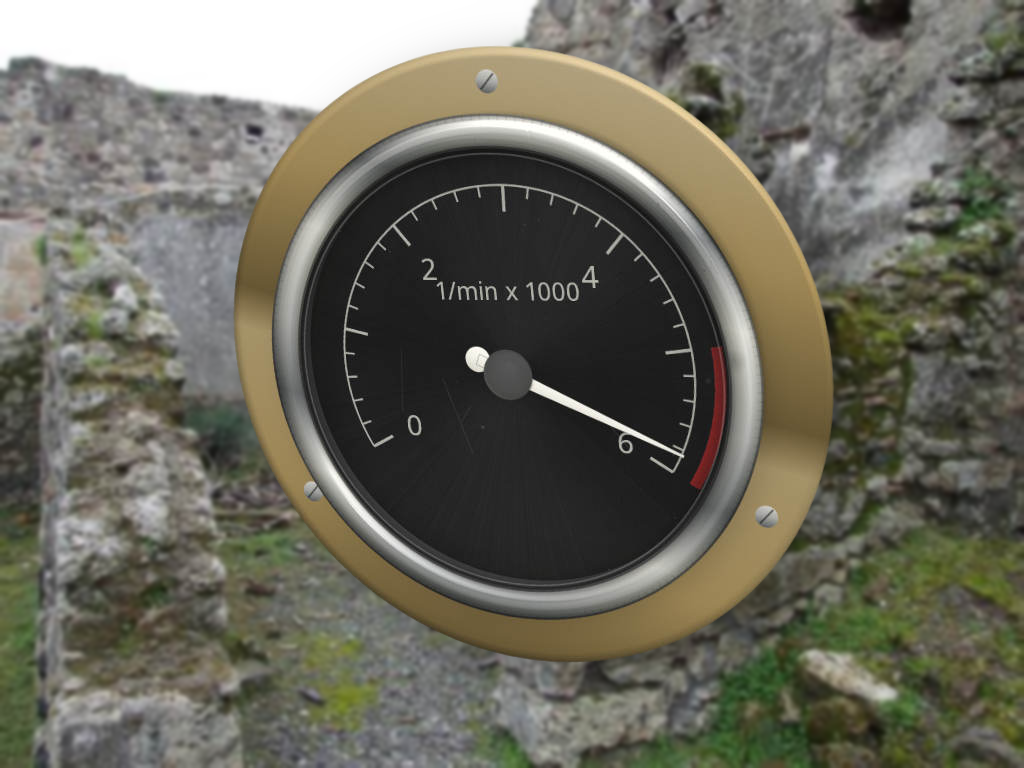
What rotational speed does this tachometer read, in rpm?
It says 5800 rpm
